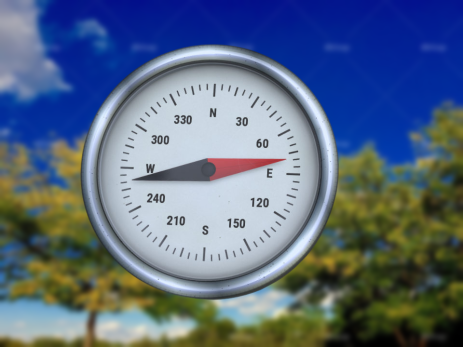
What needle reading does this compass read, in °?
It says 80 °
